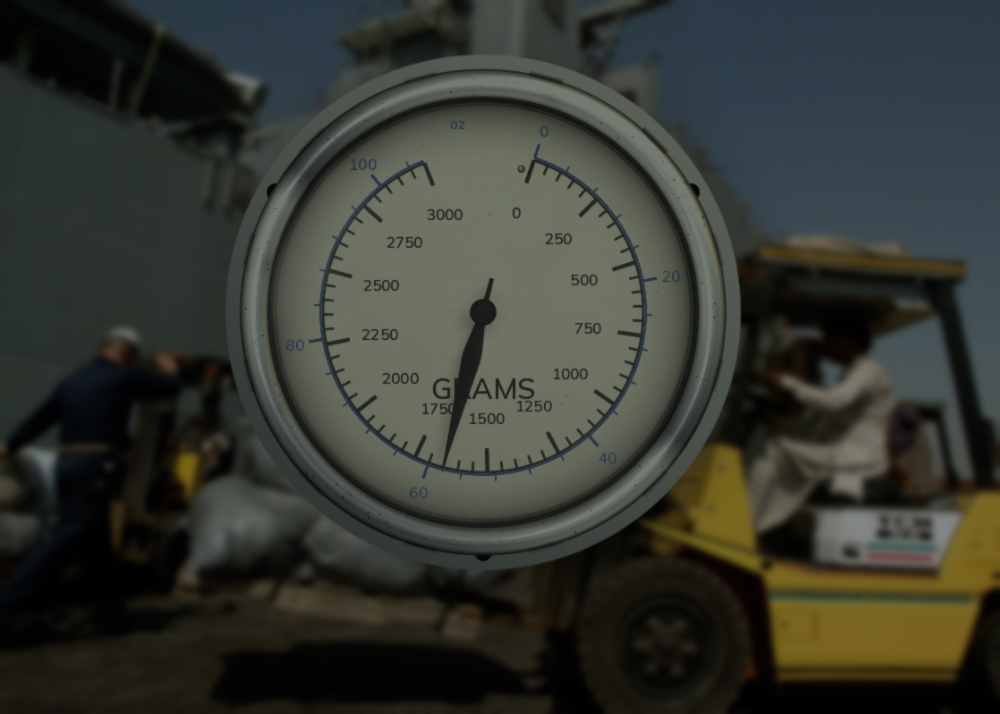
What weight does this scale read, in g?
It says 1650 g
